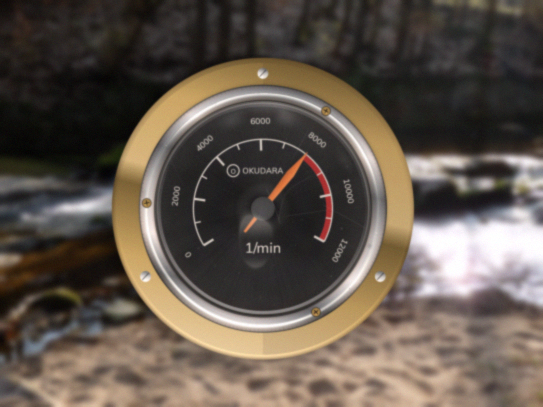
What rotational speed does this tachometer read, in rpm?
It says 8000 rpm
